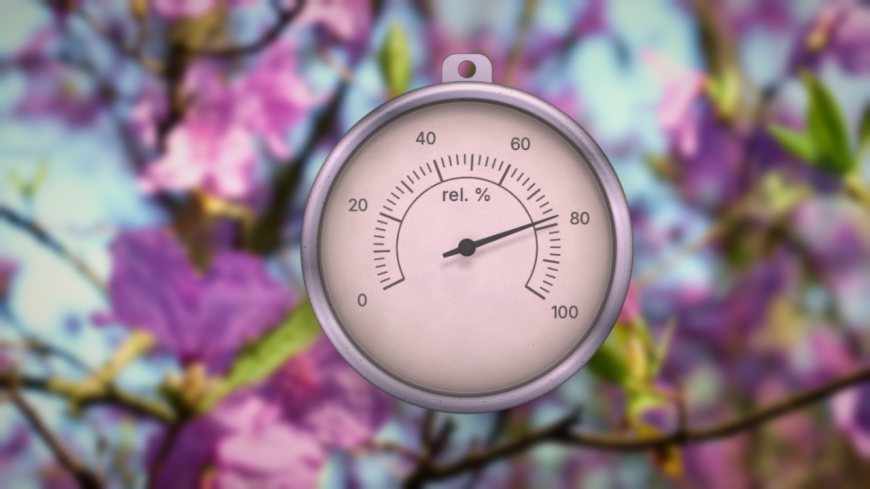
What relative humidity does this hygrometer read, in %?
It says 78 %
